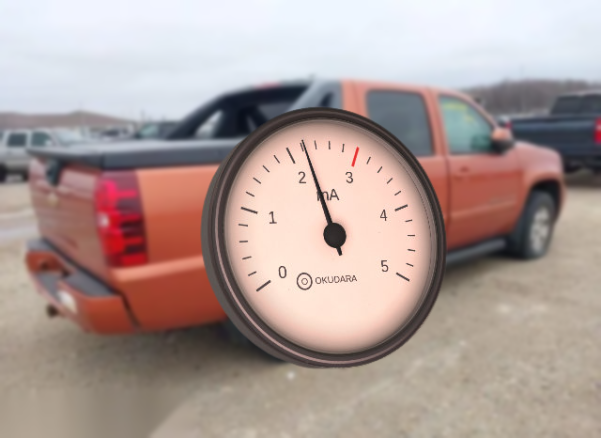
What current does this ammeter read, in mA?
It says 2.2 mA
